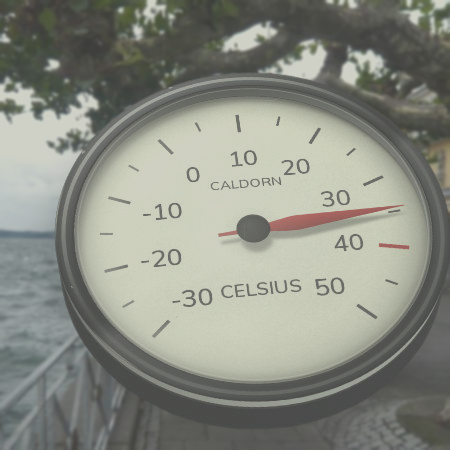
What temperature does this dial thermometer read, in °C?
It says 35 °C
